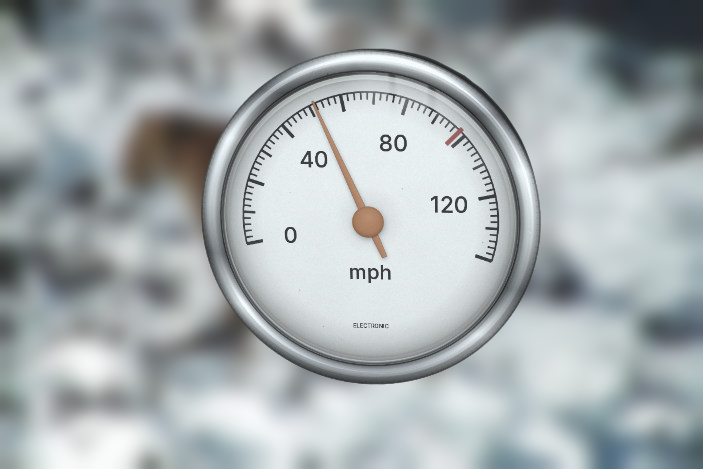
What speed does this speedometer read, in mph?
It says 52 mph
